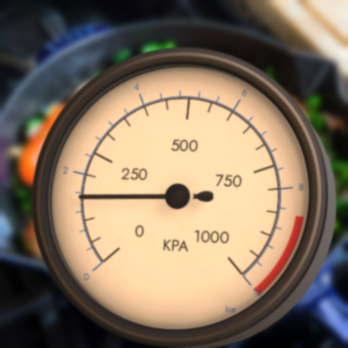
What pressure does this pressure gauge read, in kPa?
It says 150 kPa
